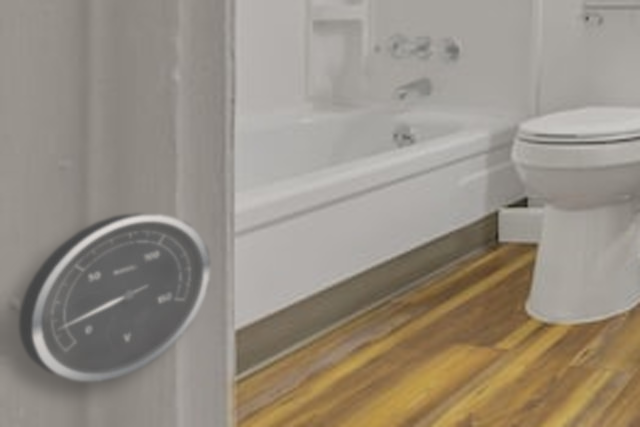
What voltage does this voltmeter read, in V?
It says 15 V
